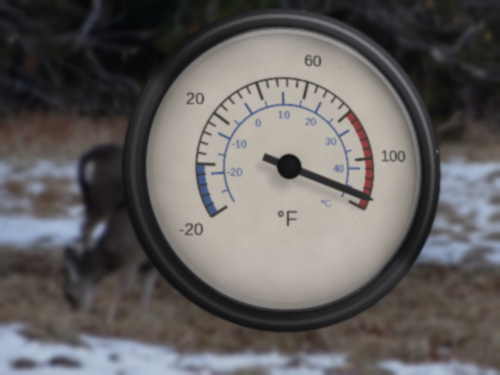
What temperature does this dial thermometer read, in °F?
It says 116 °F
